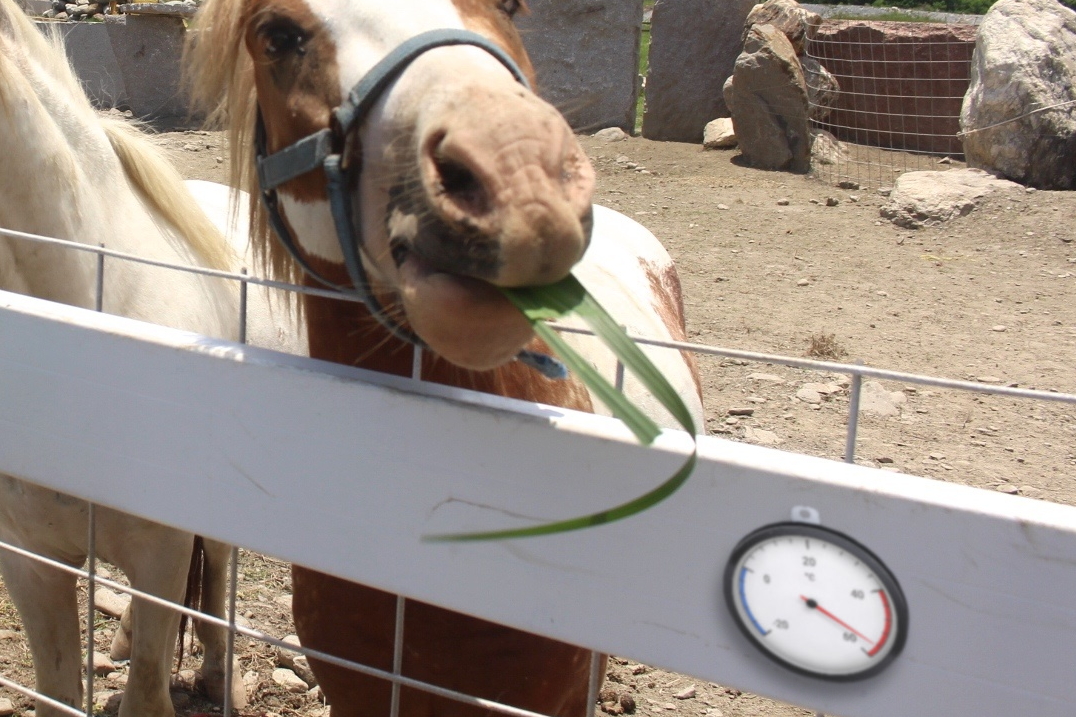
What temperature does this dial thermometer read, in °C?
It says 56 °C
